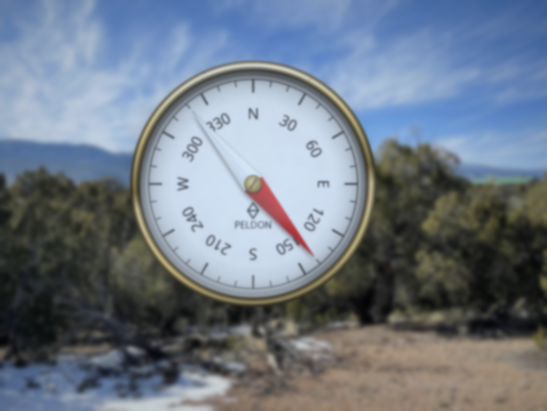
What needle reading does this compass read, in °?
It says 140 °
